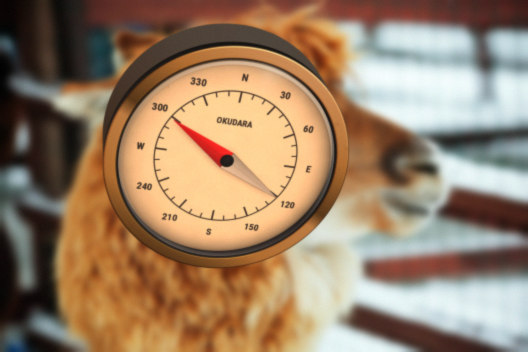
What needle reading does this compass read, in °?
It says 300 °
